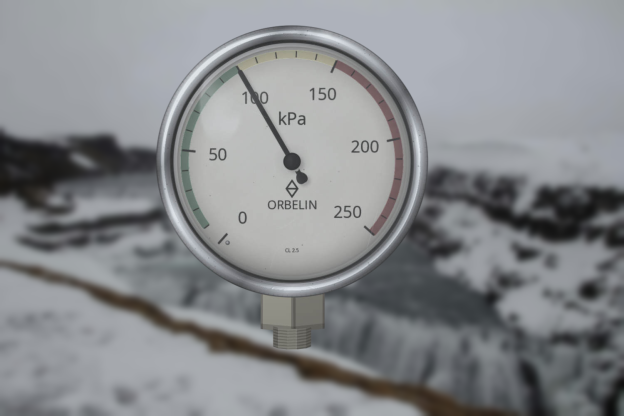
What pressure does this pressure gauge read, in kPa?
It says 100 kPa
